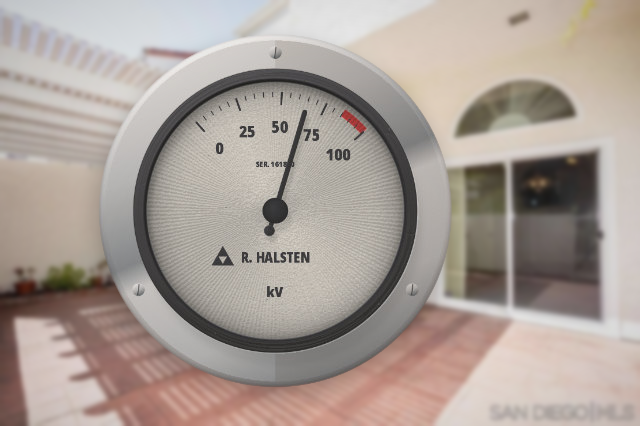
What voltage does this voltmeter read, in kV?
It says 65 kV
